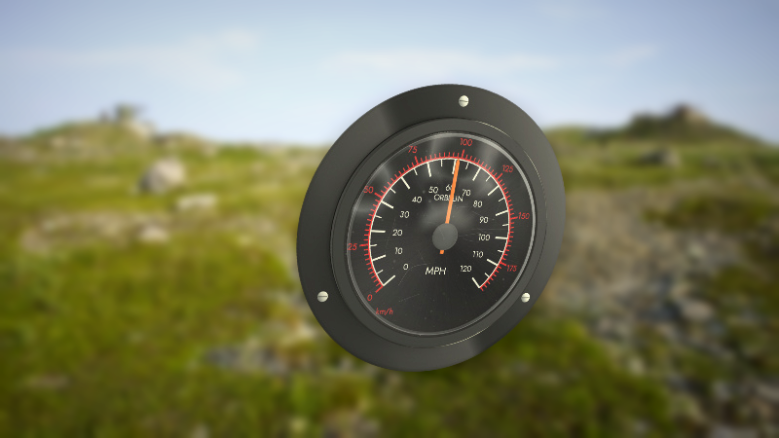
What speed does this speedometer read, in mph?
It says 60 mph
